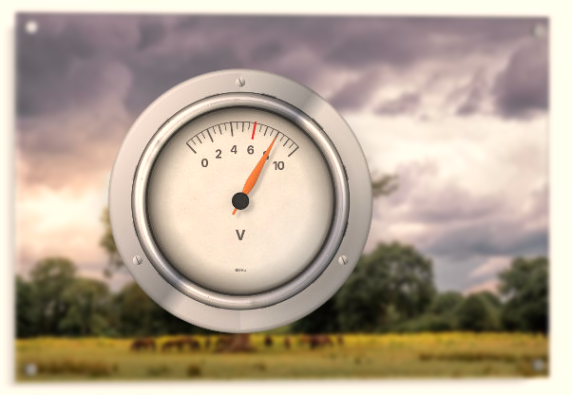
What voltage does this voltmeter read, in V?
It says 8 V
